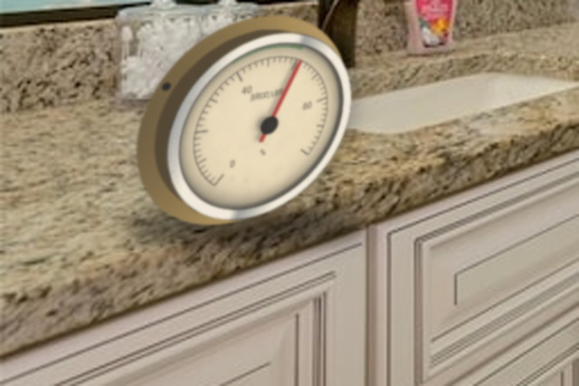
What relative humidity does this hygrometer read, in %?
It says 60 %
